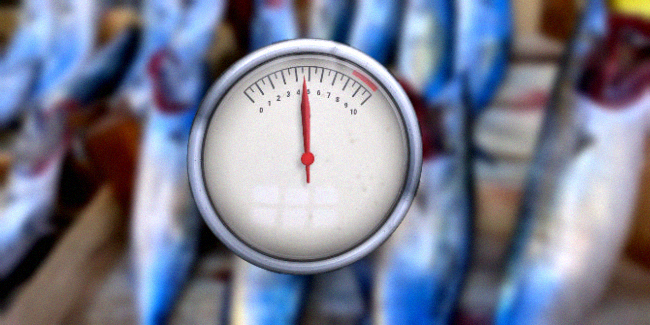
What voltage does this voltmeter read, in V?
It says 4.5 V
